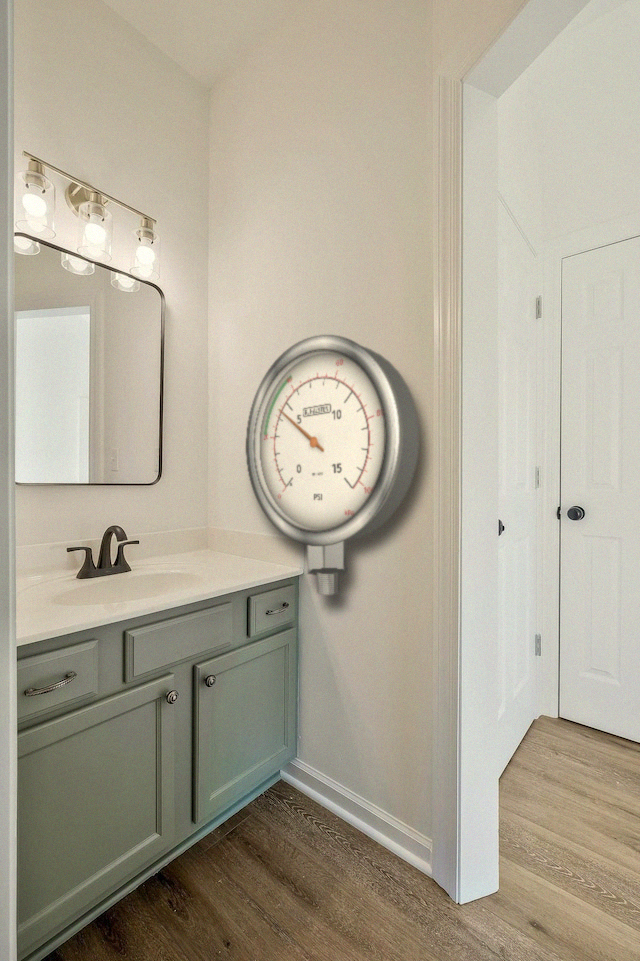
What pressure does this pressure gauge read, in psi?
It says 4.5 psi
